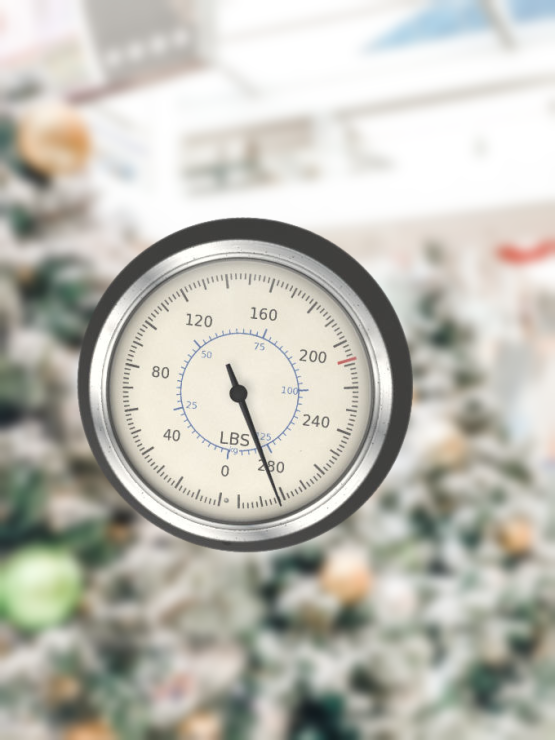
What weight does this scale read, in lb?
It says 282 lb
